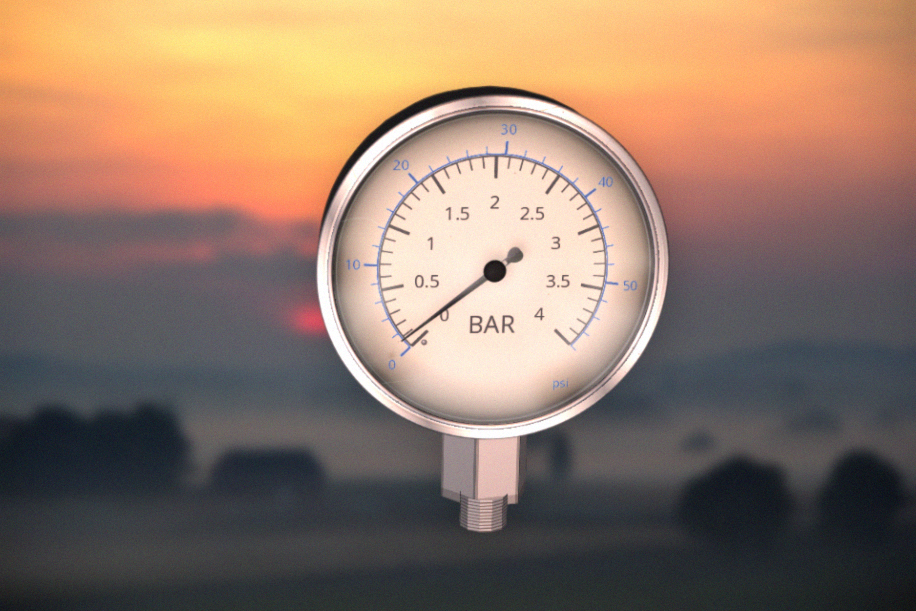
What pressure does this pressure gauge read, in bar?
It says 0.1 bar
